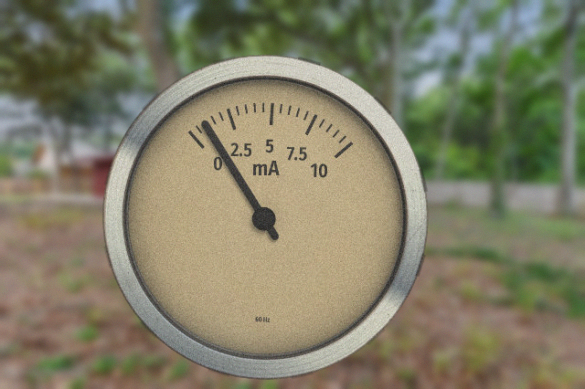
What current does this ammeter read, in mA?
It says 1 mA
